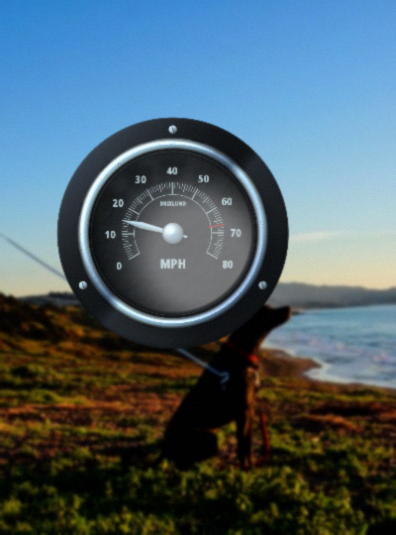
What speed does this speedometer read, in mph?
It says 15 mph
